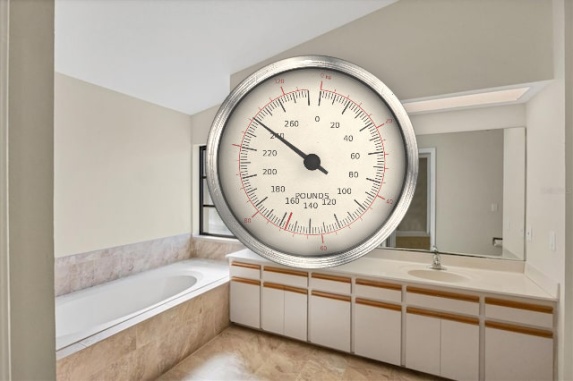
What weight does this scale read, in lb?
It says 240 lb
